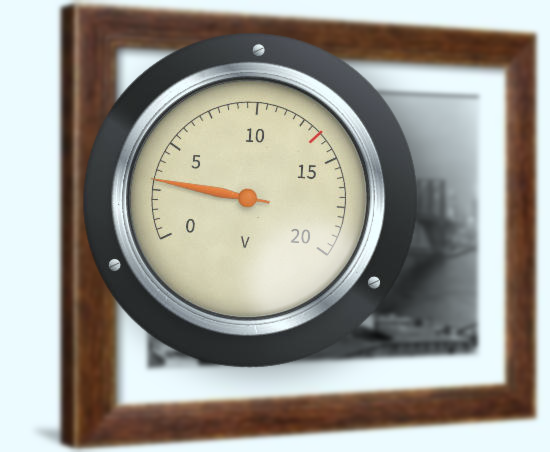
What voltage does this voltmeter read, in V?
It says 3 V
